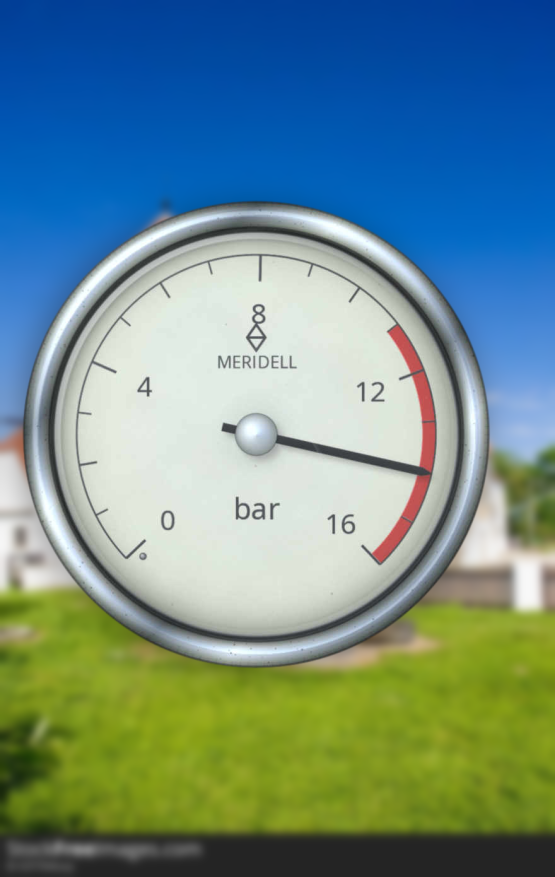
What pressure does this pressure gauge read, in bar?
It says 14 bar
